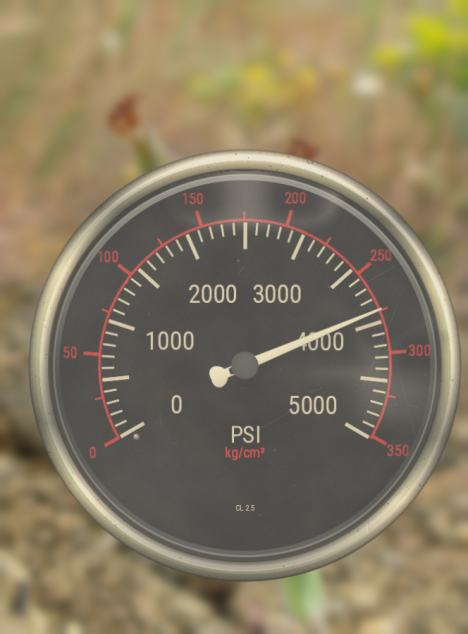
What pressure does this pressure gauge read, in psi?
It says 3900 psi
